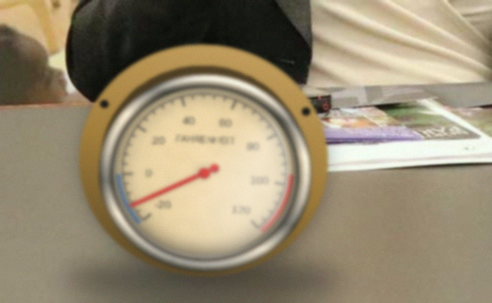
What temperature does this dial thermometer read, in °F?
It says -12 °F
